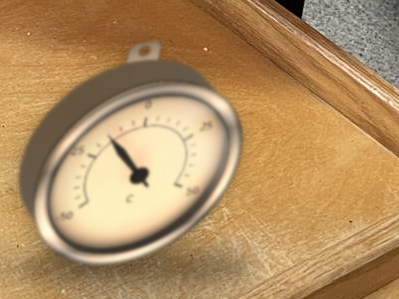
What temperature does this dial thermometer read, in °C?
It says -15 °C
